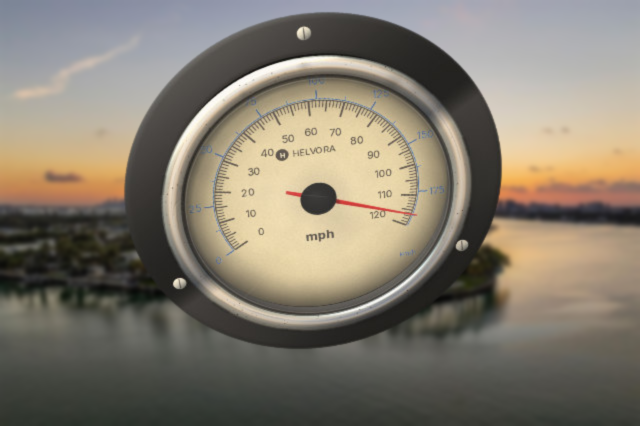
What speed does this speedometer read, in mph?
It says 115 mph
